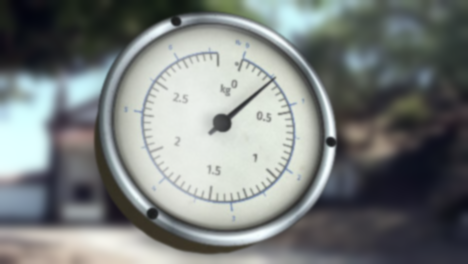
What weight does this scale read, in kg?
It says 0.25 kg
